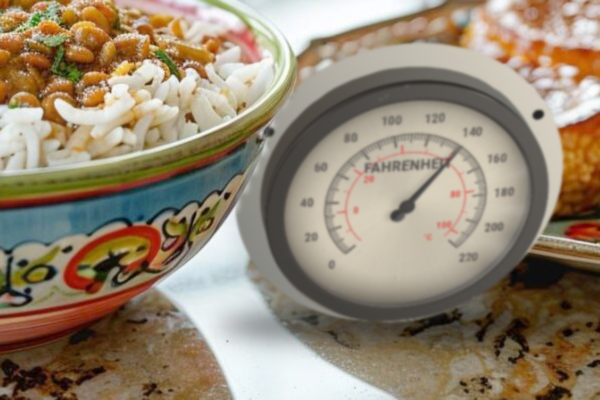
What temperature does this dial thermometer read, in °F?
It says 140 °F
